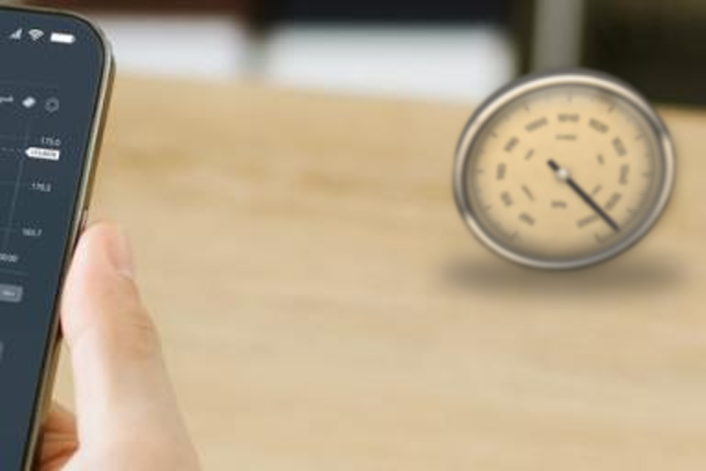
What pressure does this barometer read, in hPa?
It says 1055 hPa
